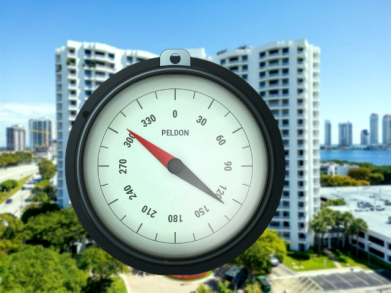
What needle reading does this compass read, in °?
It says 307.5 °
